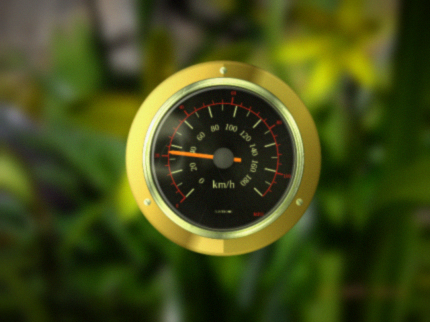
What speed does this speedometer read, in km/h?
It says 35 km/h
